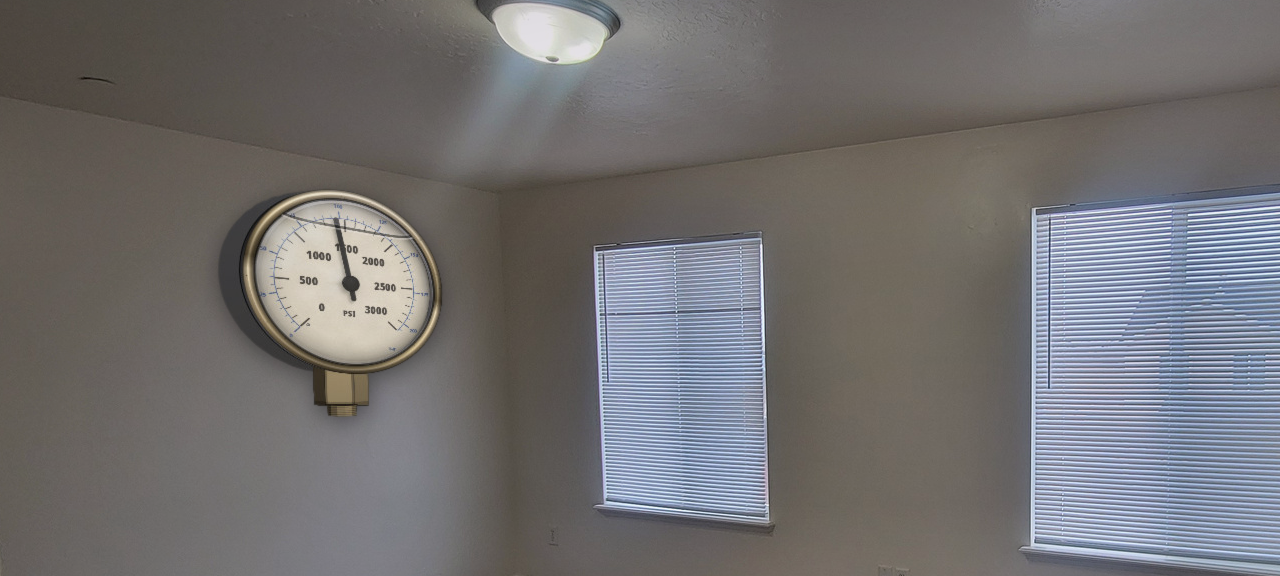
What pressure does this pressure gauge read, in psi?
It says 1400 psi
